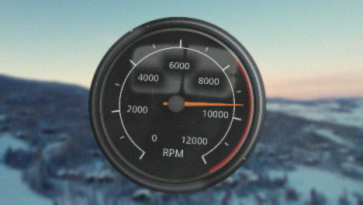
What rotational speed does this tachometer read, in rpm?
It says 9500 rpm
